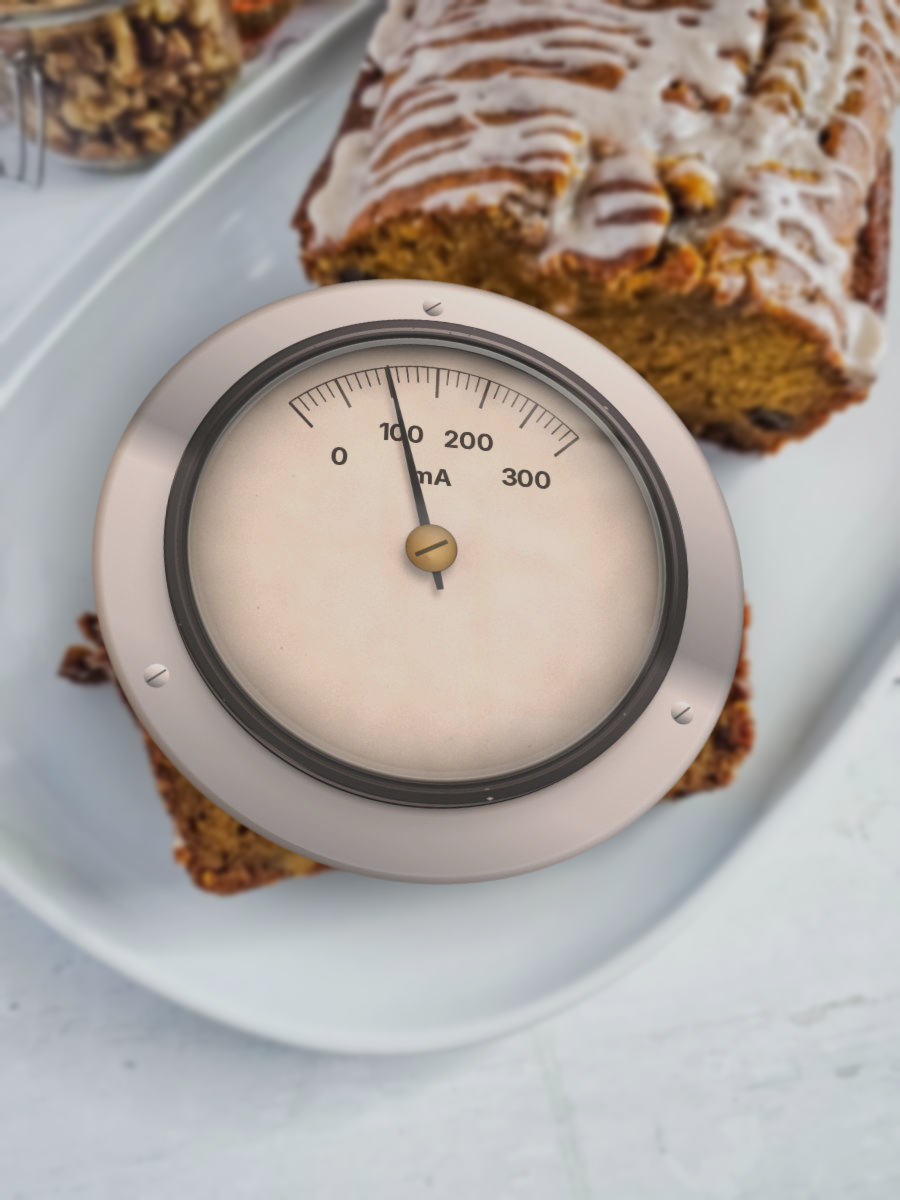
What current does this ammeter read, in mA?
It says 100 mA
